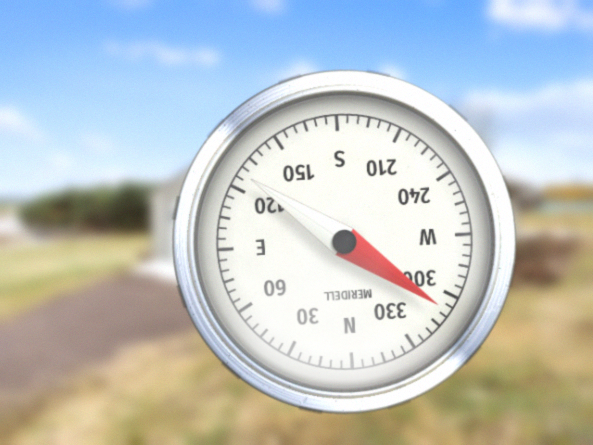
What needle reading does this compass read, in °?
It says 307.5 °
